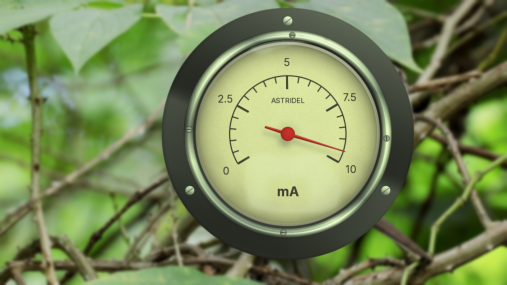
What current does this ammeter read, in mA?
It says 9.5 mA
